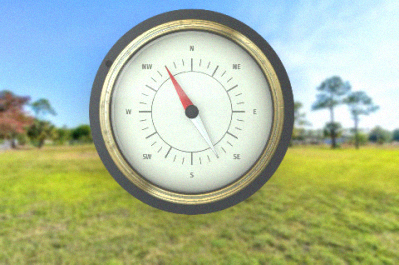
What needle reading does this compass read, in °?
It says 330 °
